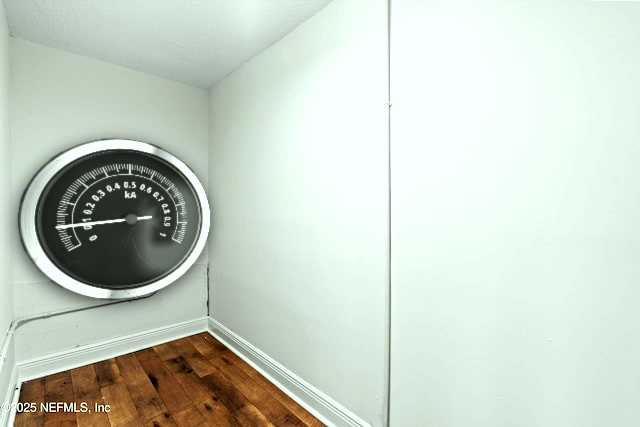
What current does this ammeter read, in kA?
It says 0.1 kA
